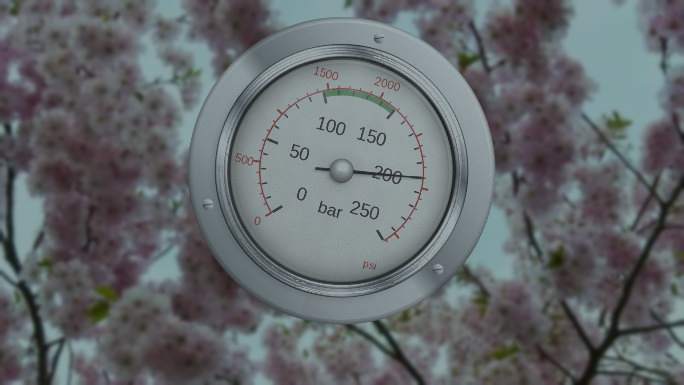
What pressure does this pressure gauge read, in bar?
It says 200 bar
